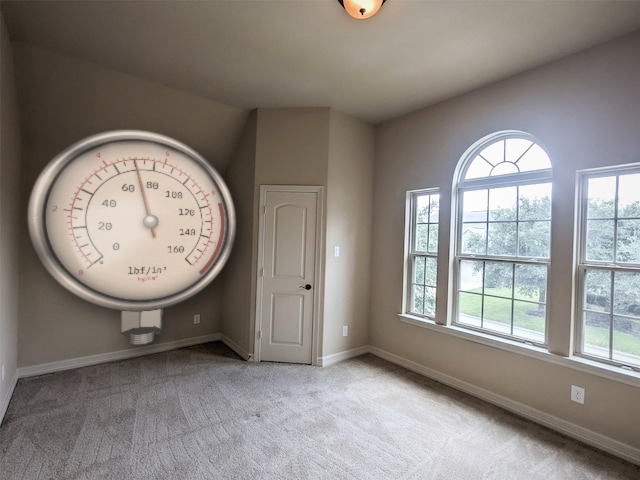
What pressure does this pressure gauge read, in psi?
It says 70 psi
